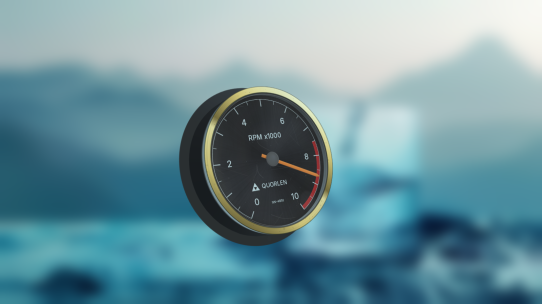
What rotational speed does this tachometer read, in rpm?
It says 8750 rpm
